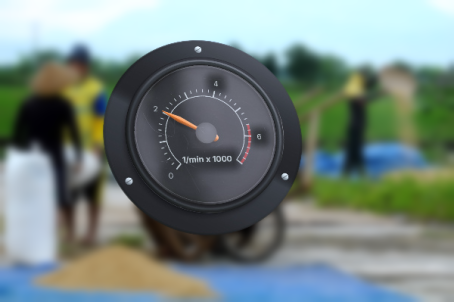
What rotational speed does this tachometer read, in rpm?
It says 2000 rpm
